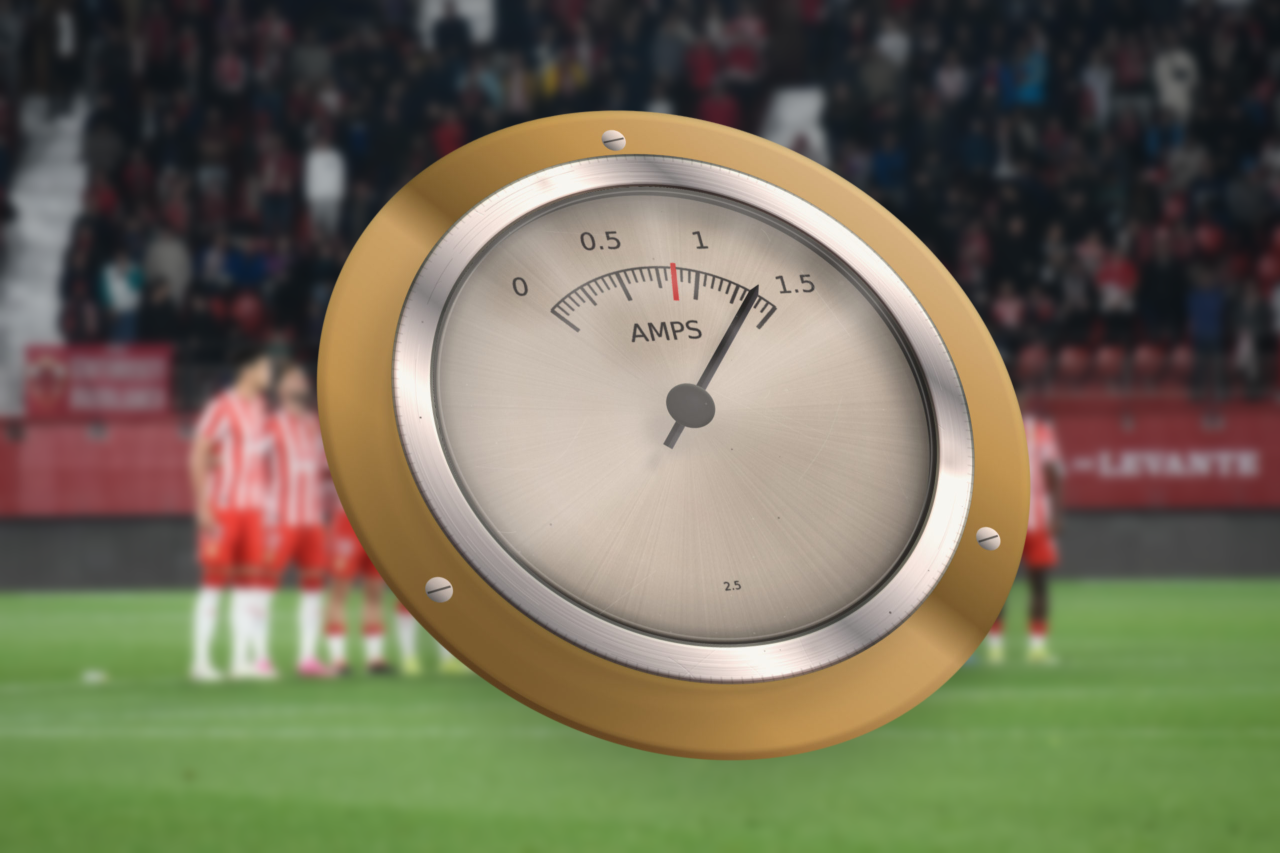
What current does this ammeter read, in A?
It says 1.35 A
